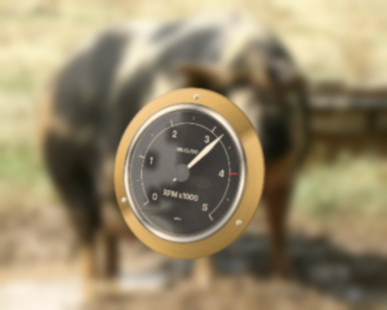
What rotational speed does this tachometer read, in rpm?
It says 3250 rpm
